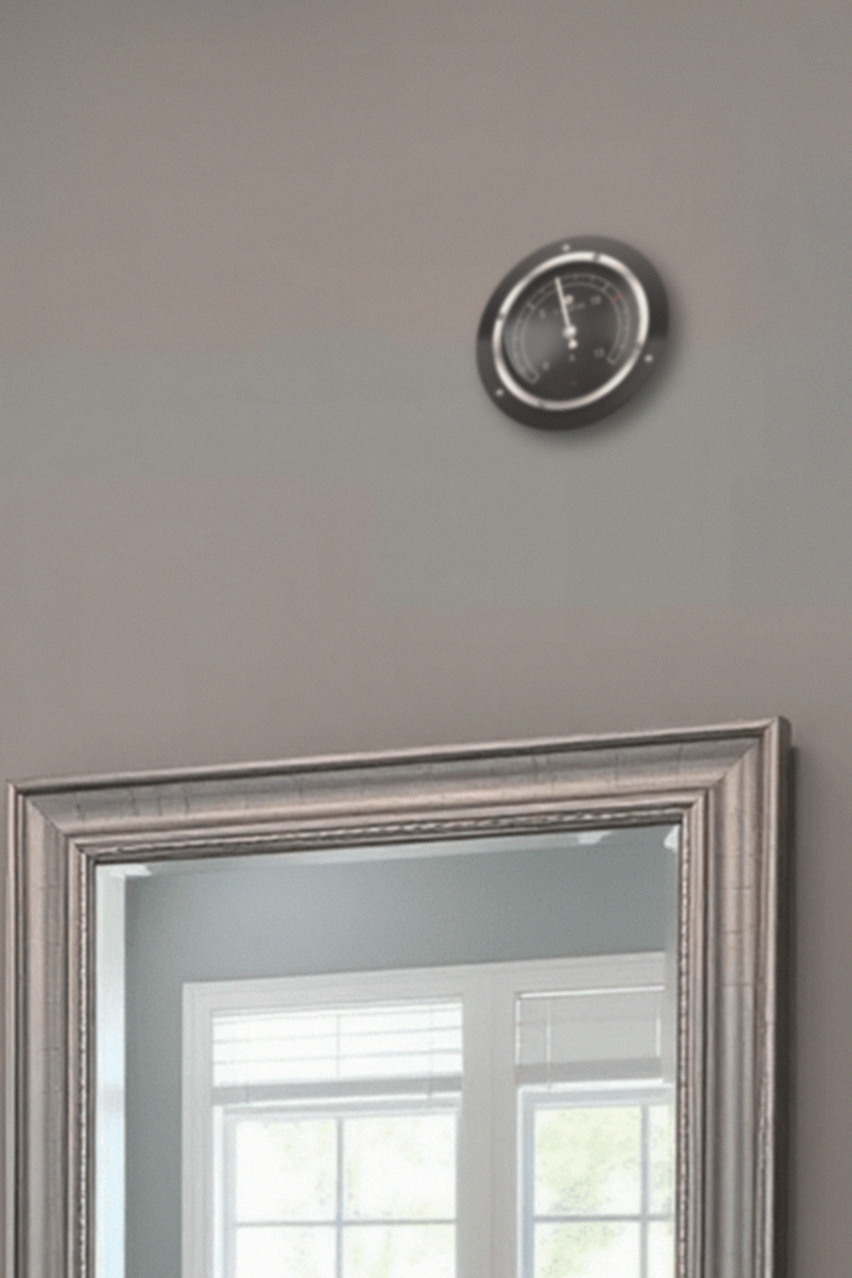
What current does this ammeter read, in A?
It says 7 A
